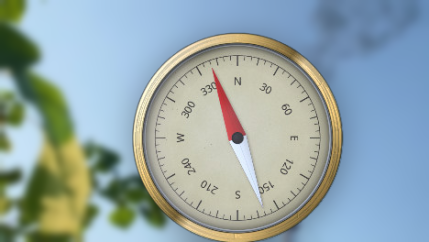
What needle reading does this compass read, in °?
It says 340 °
